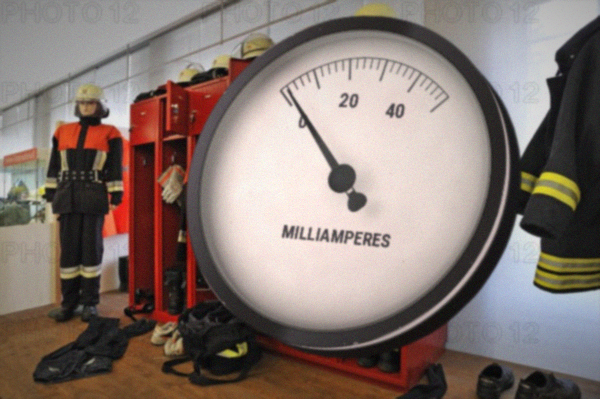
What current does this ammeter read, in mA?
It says 2 mA
